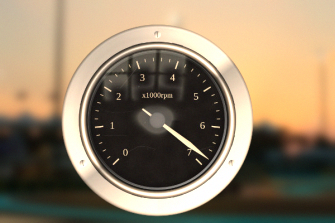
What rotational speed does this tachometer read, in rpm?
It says 6800 rpm
